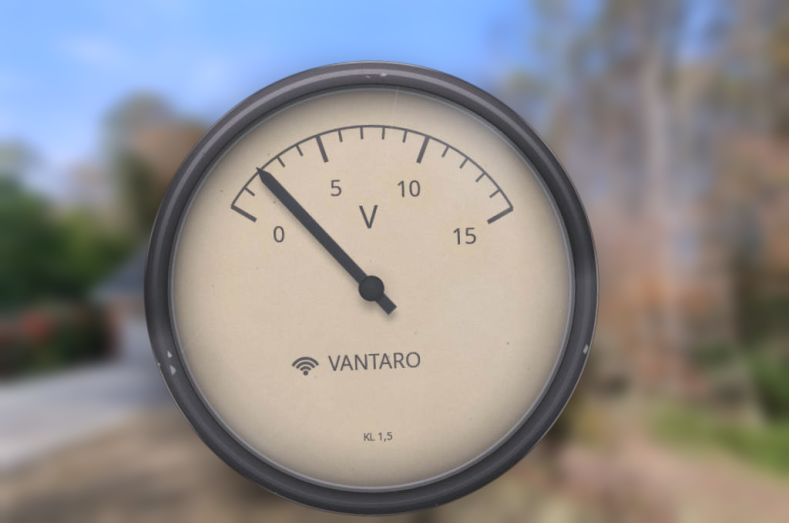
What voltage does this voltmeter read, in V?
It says 2 V
